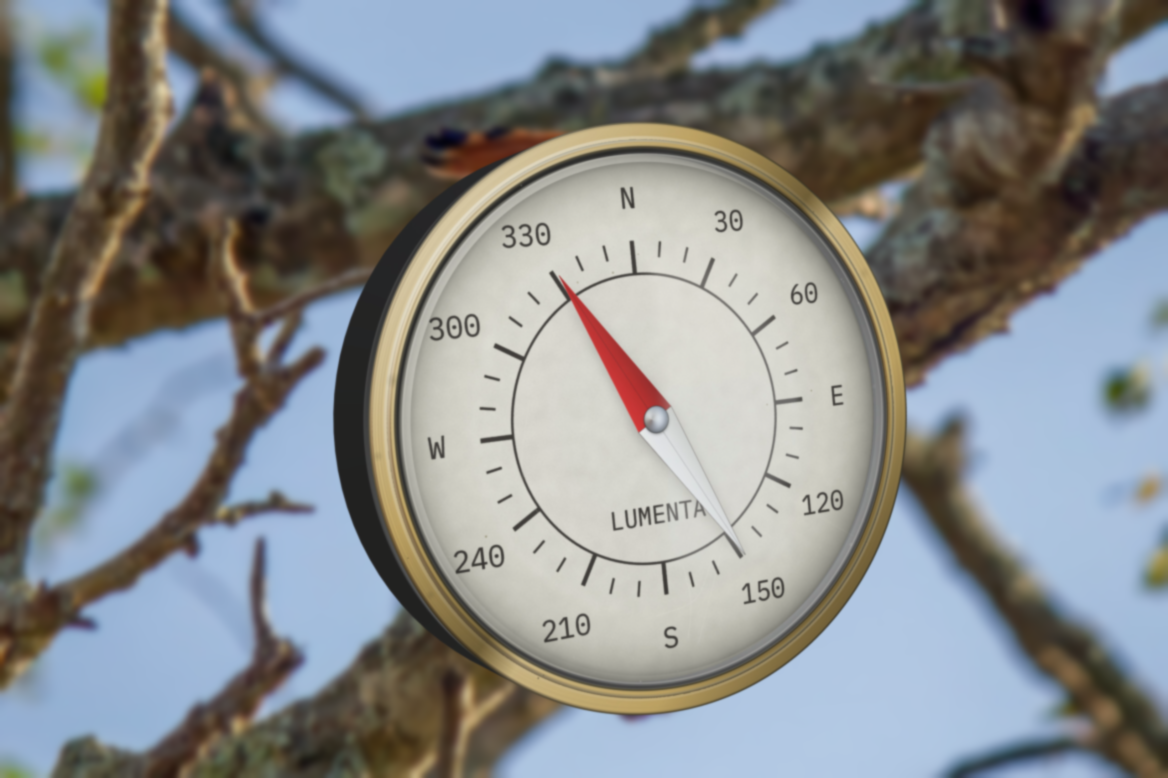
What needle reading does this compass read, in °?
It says 330 °
